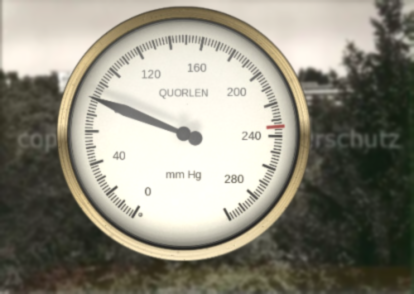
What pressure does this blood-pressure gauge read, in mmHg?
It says 80 mmHg
